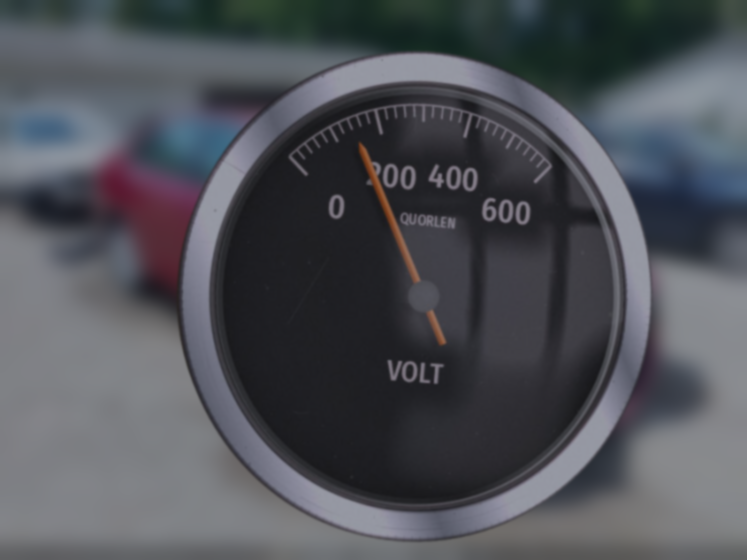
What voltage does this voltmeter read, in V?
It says 140 V
